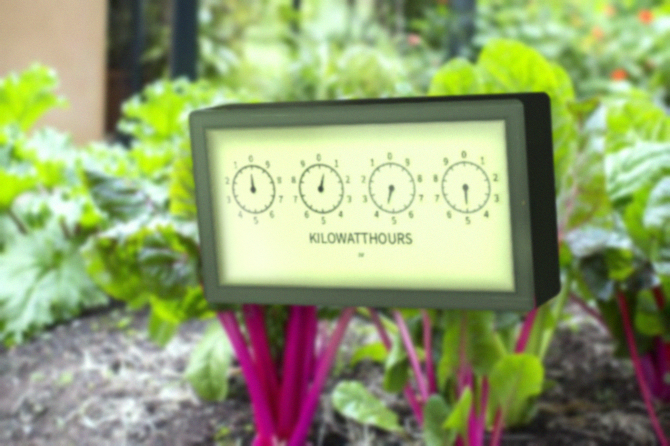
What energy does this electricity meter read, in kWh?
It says 45 kWh
